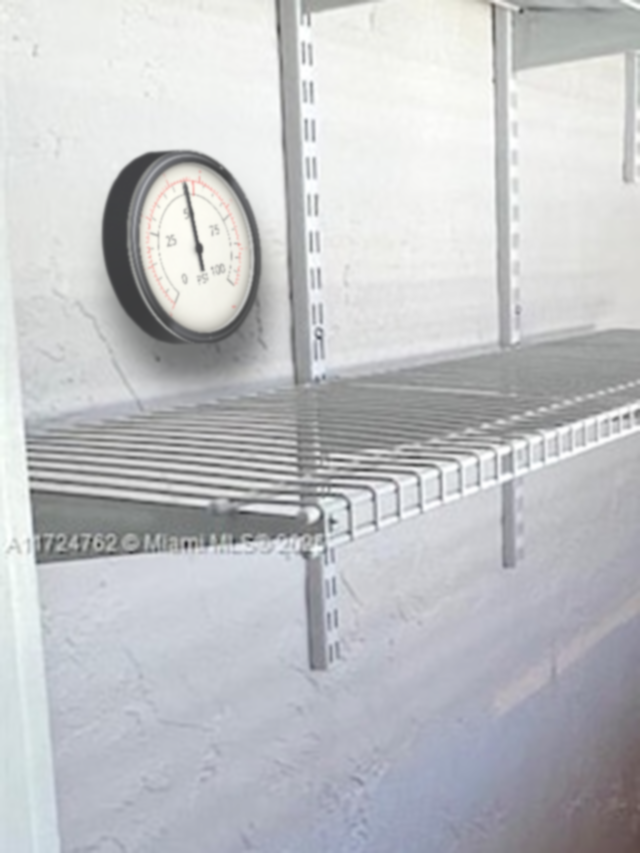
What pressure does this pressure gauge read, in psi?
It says 50 psi
